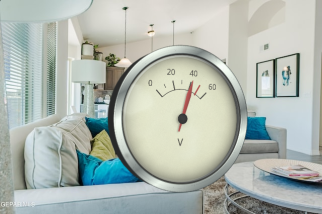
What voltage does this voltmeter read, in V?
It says 40 V
